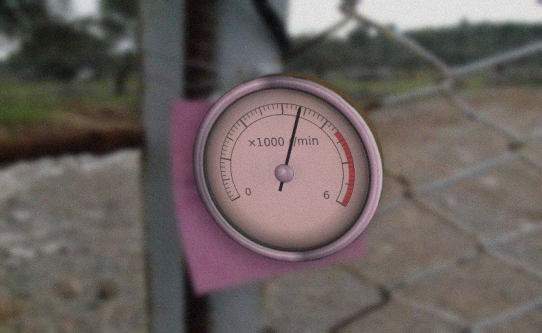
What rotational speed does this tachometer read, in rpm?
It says 3400 rpm
